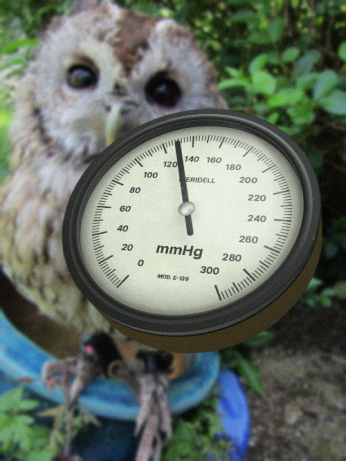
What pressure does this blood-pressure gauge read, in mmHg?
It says 130 mmHg
